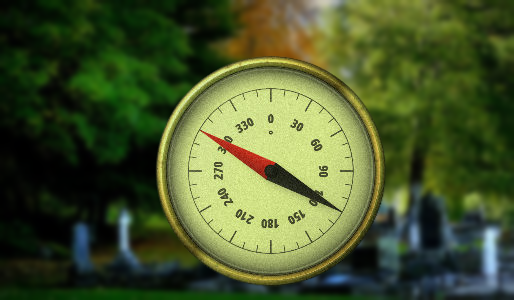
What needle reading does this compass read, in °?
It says 300 °
